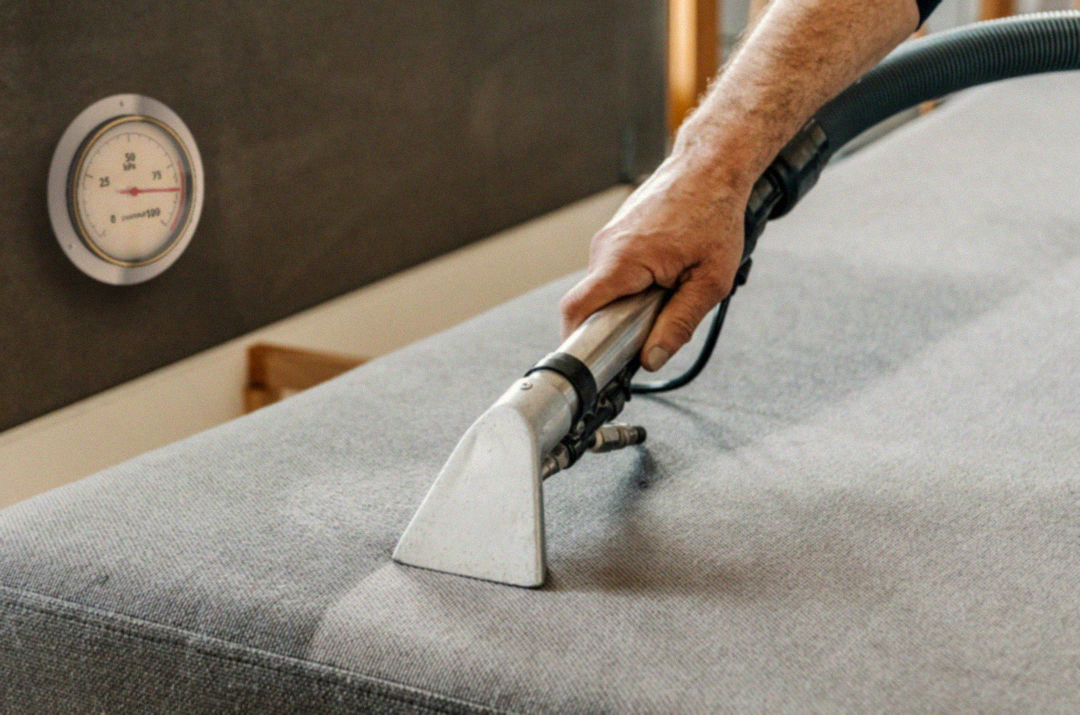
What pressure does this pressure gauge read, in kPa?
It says 85 kPa
